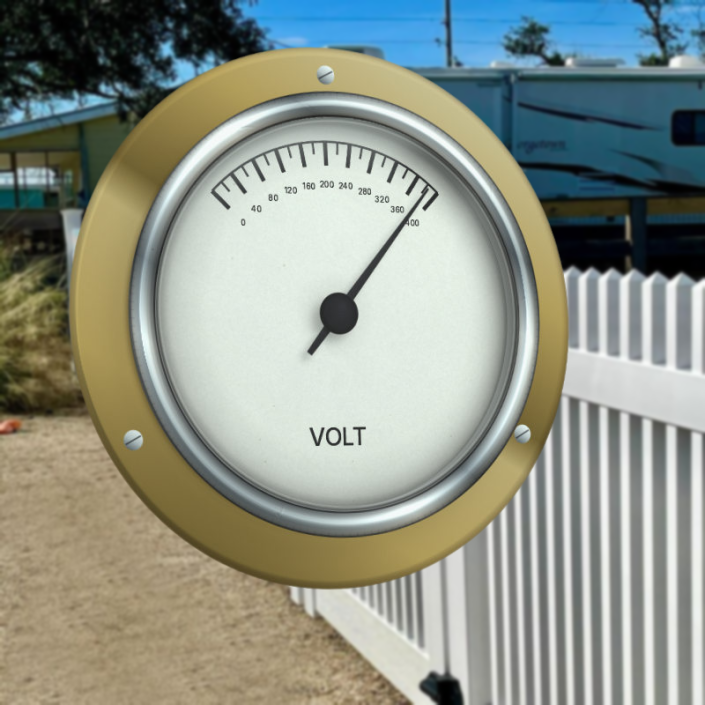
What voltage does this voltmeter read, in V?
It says 380 V
